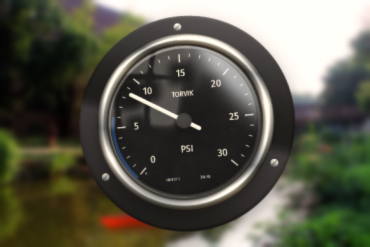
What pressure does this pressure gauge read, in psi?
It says 8.5 psi
